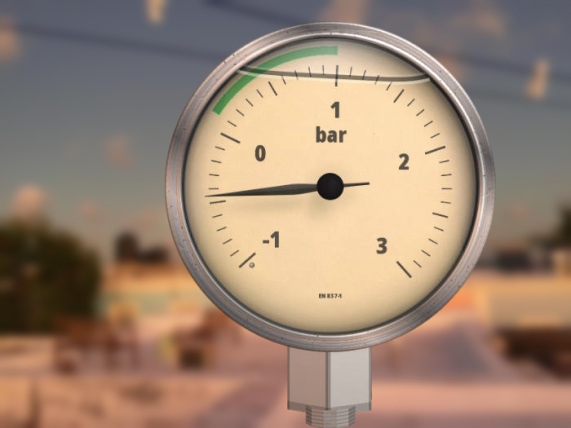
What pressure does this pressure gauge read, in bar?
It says -0.45 bar
